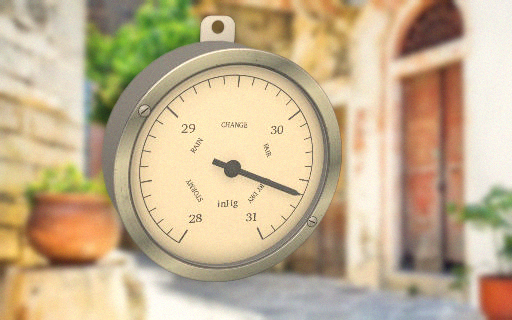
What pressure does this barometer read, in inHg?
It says 30.6 inHg
